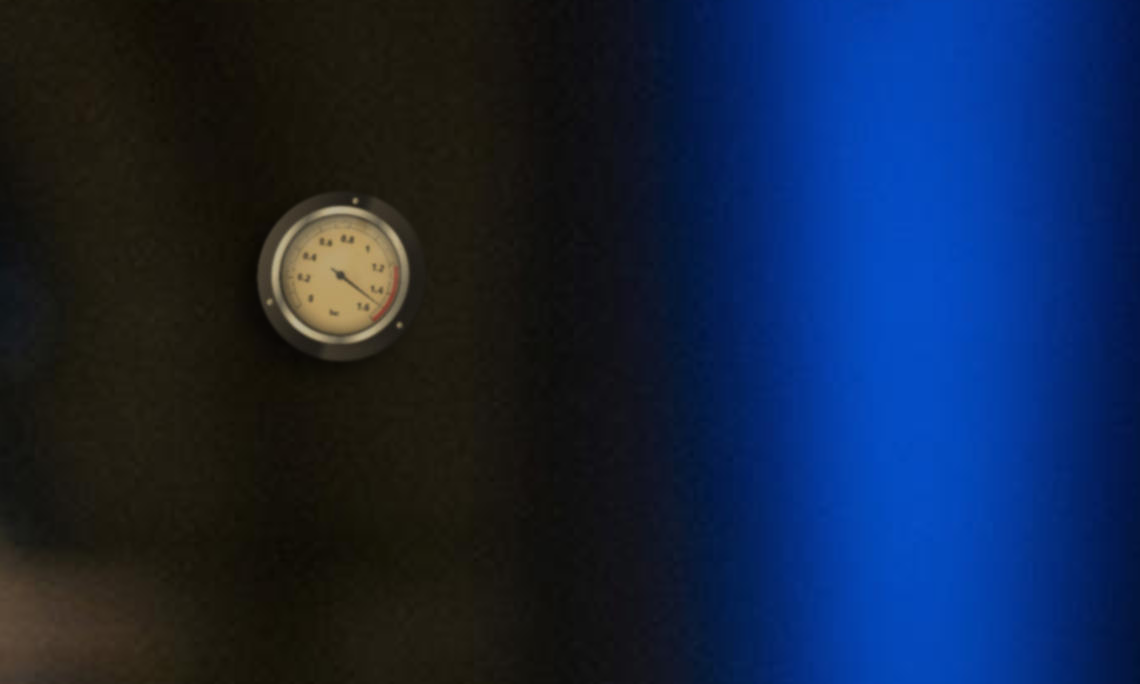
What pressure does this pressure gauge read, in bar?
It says 1.5 bar
